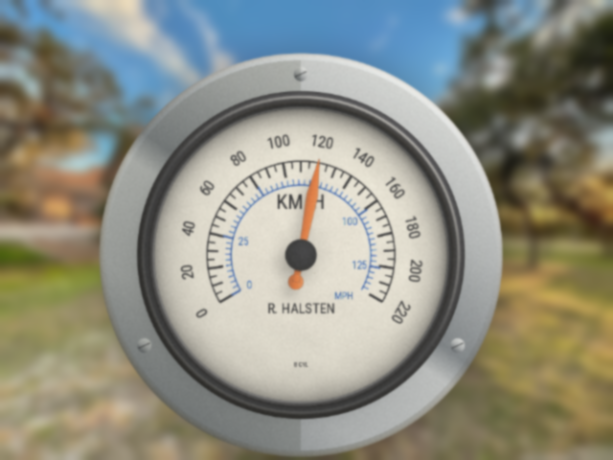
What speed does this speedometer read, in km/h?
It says 120 km/h
